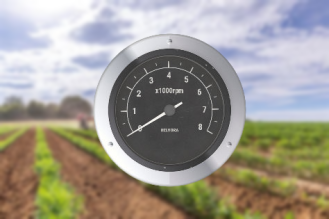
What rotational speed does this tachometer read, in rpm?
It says 0 rpm
